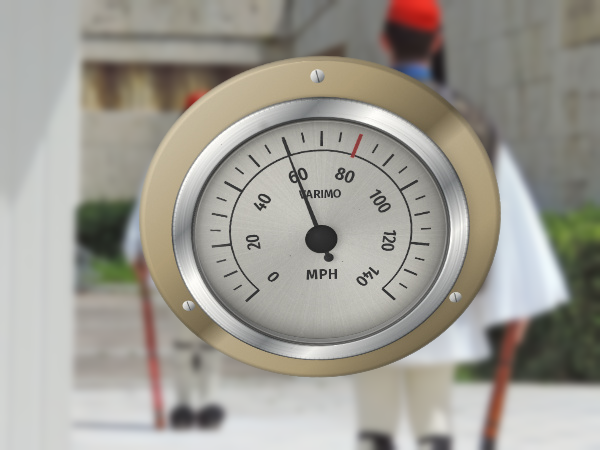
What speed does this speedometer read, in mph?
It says 60 mph
